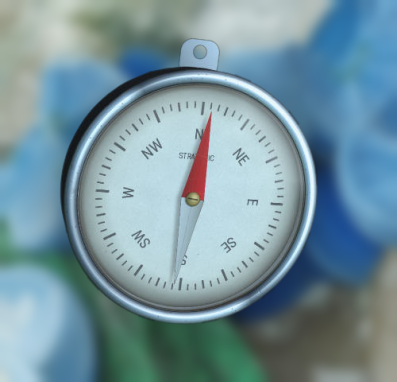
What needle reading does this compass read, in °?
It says 5 °
